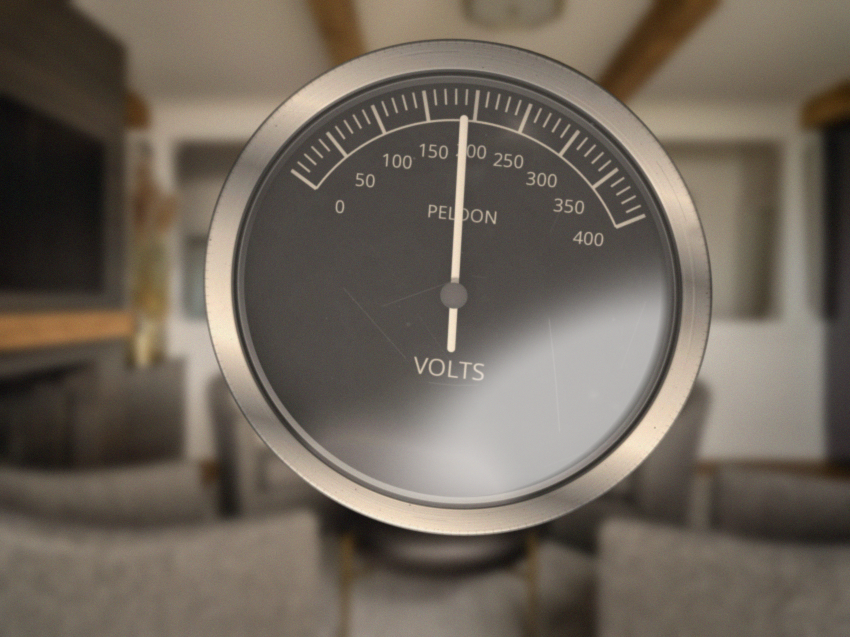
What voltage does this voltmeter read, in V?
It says 190 V
